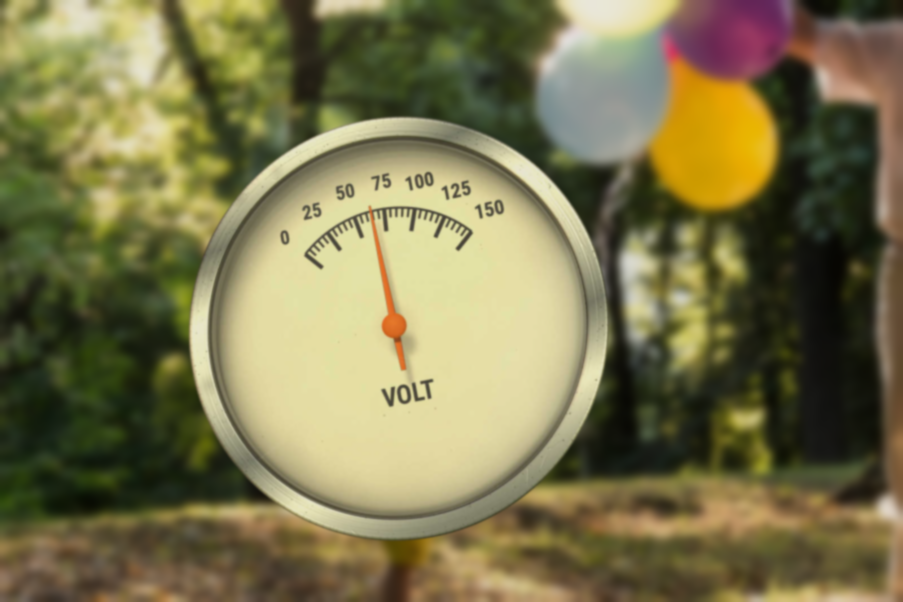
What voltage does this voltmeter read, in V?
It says 65 V
